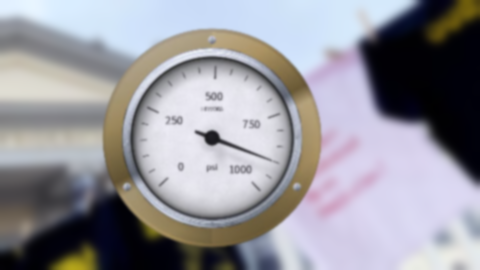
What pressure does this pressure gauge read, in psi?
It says 900 psi
